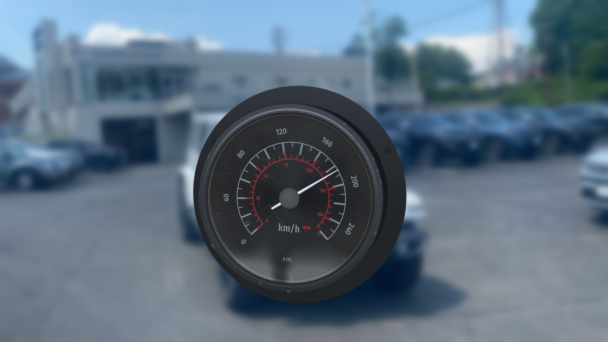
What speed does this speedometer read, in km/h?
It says 185 km/h
